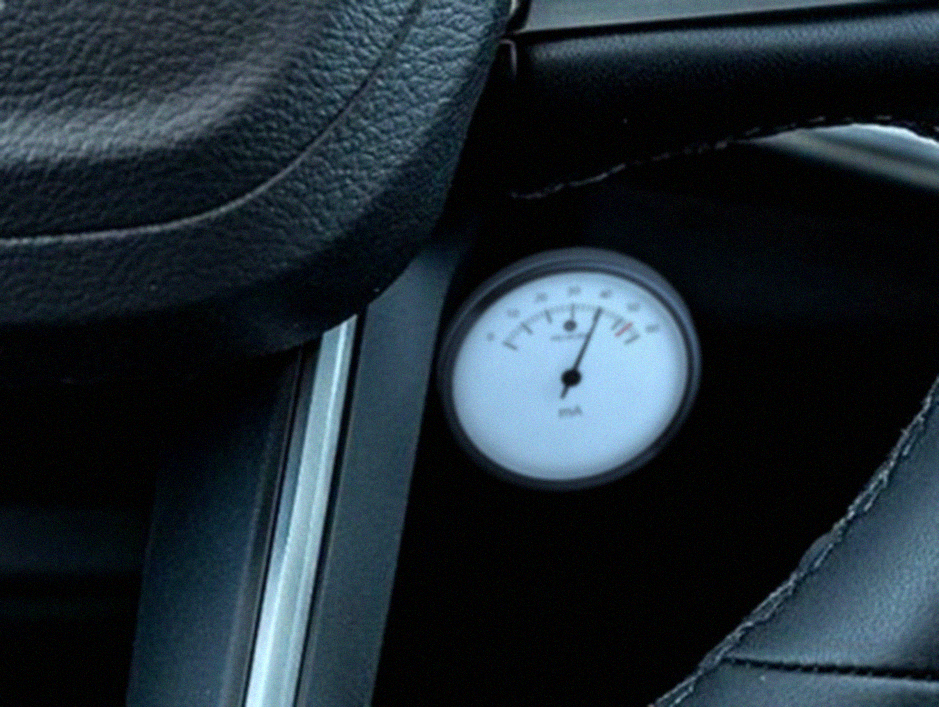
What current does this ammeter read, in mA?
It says 40 mA
